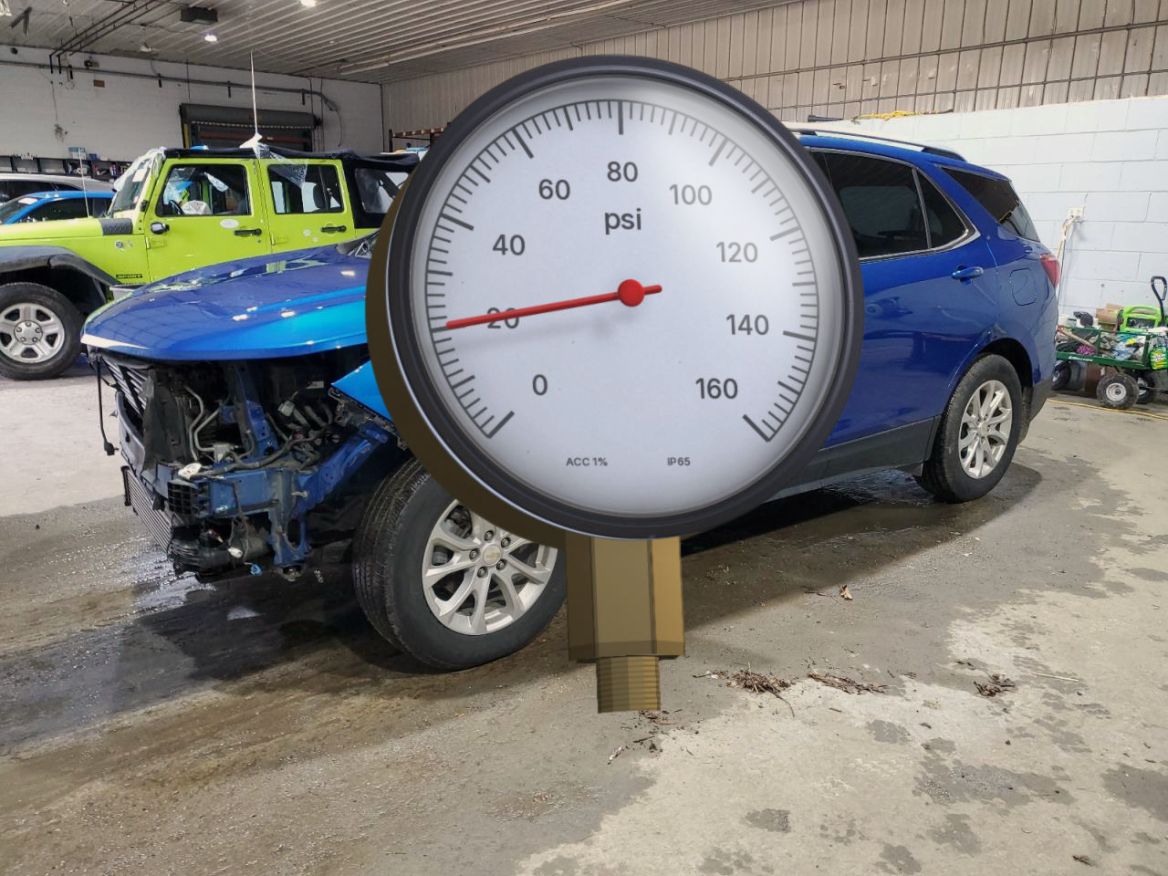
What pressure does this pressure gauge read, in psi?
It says 20 psi
